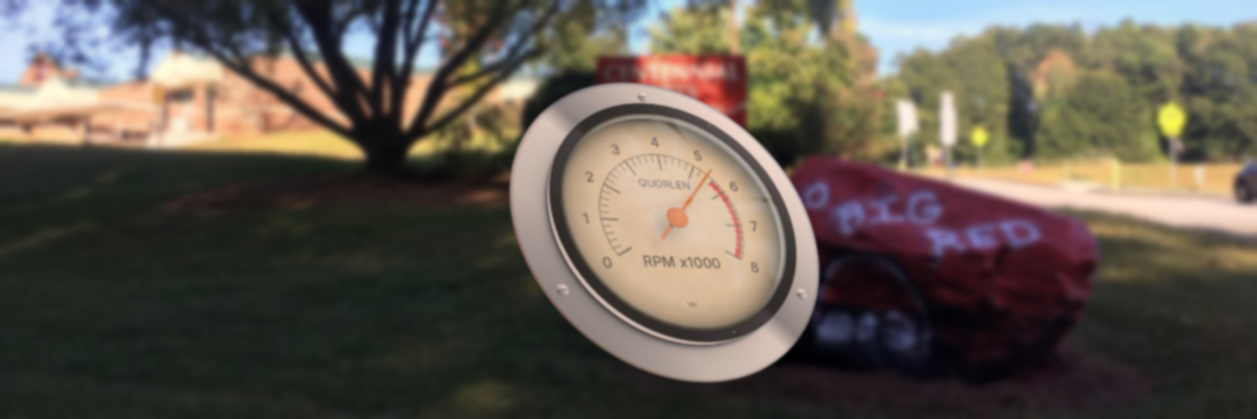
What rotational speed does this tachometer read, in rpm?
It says 5400 rpm
